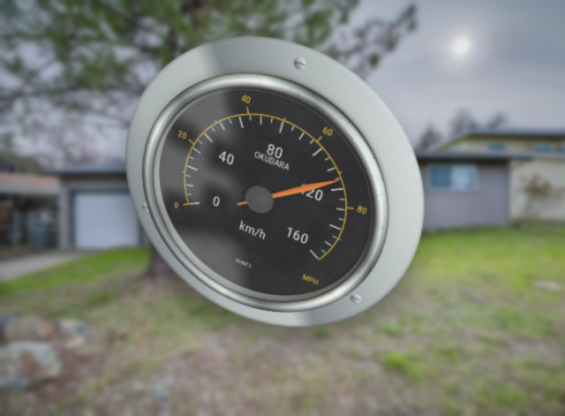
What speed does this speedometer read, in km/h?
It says 115 km/h
